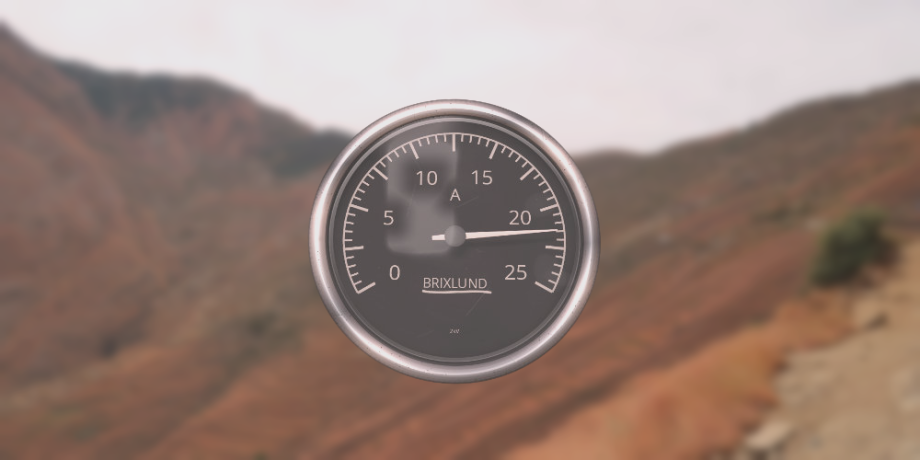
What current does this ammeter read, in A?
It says 21.5 A
